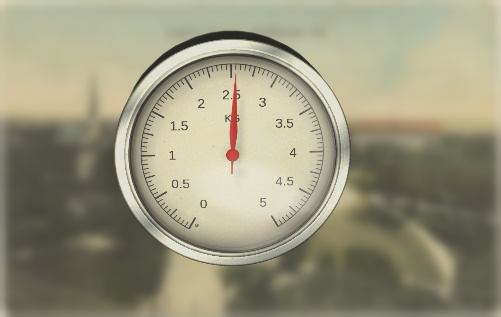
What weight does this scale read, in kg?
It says 2.55 kg
